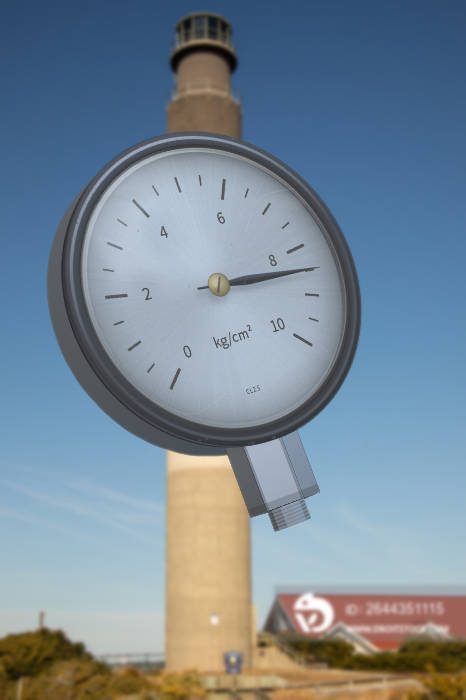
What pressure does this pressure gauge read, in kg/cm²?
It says 8.5 kg/cm²
